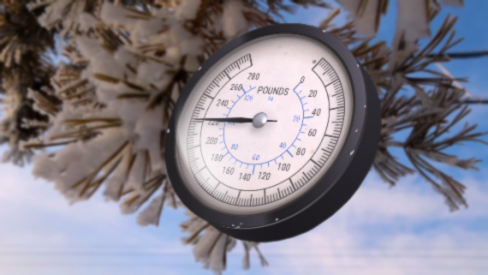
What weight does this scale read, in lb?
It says 220 lb
